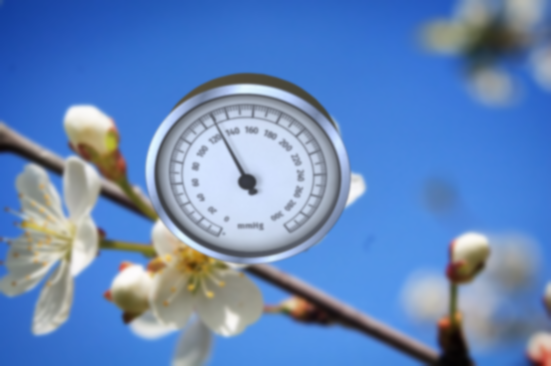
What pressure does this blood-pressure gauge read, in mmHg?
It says 130 mmHg
